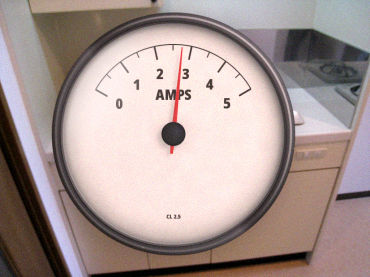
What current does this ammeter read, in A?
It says 2.75 A
